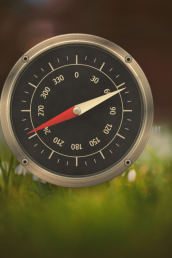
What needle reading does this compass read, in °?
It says 245 °
